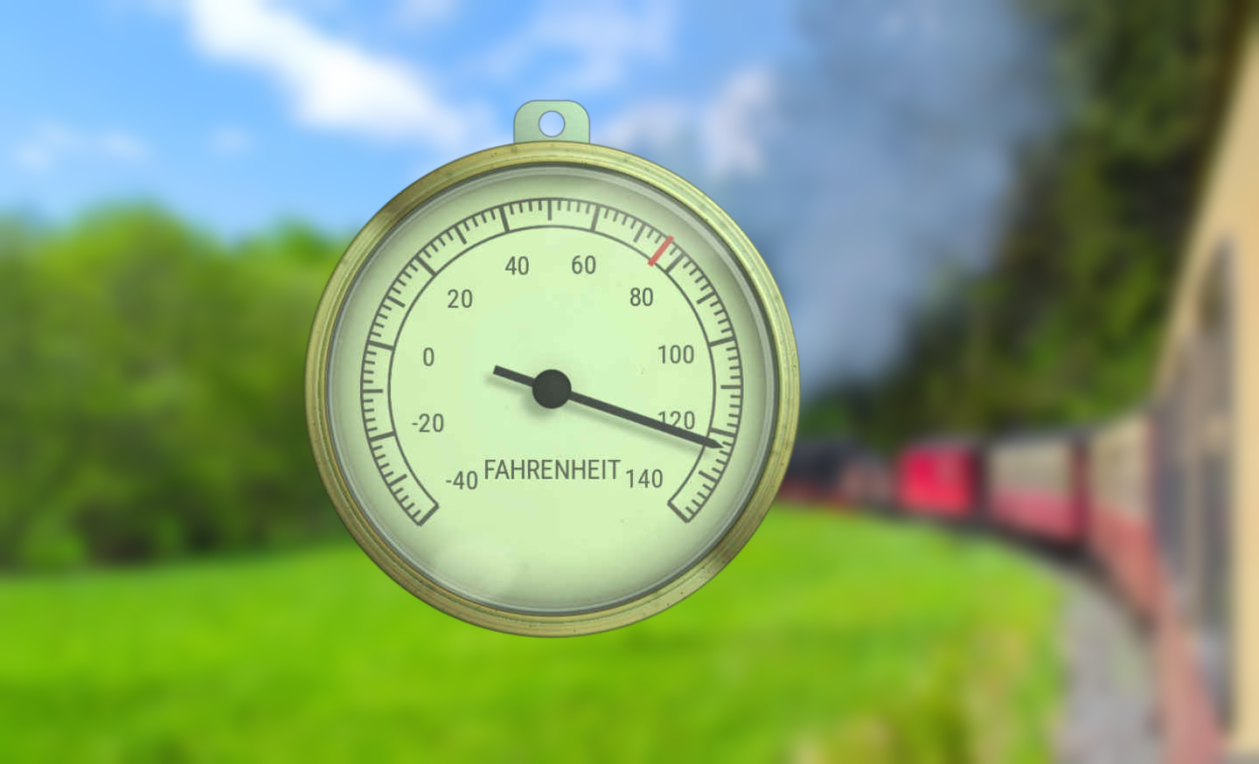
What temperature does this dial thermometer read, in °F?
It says 123 °F
